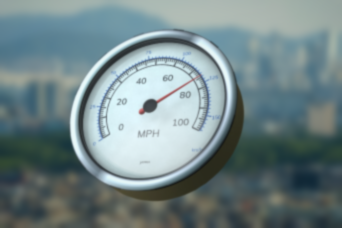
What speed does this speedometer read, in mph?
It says 75 mph
